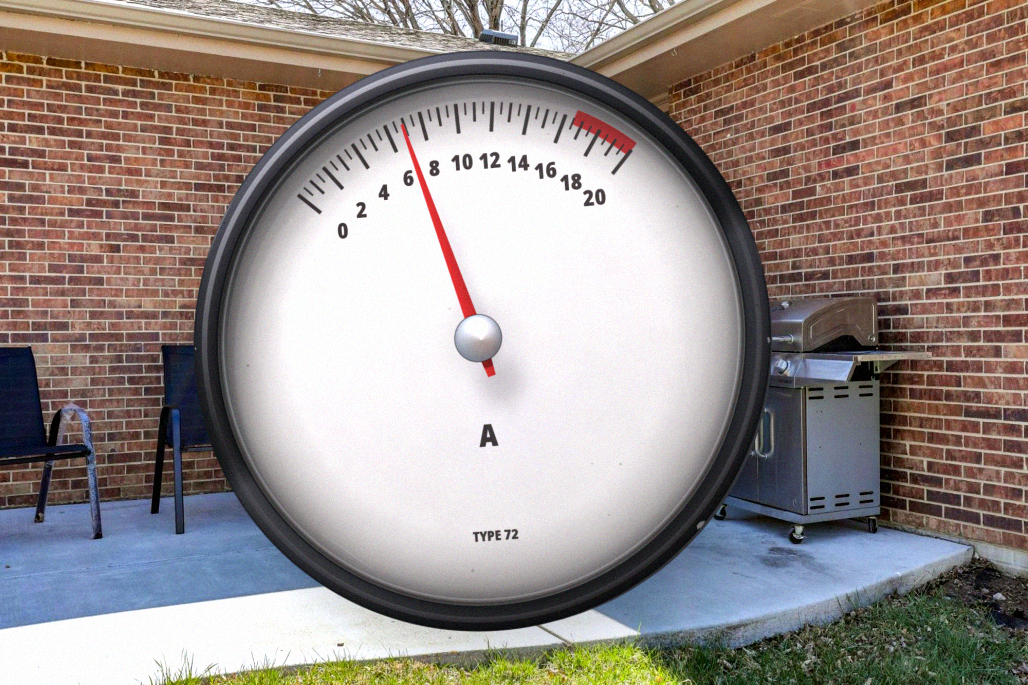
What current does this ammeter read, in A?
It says 7 A
